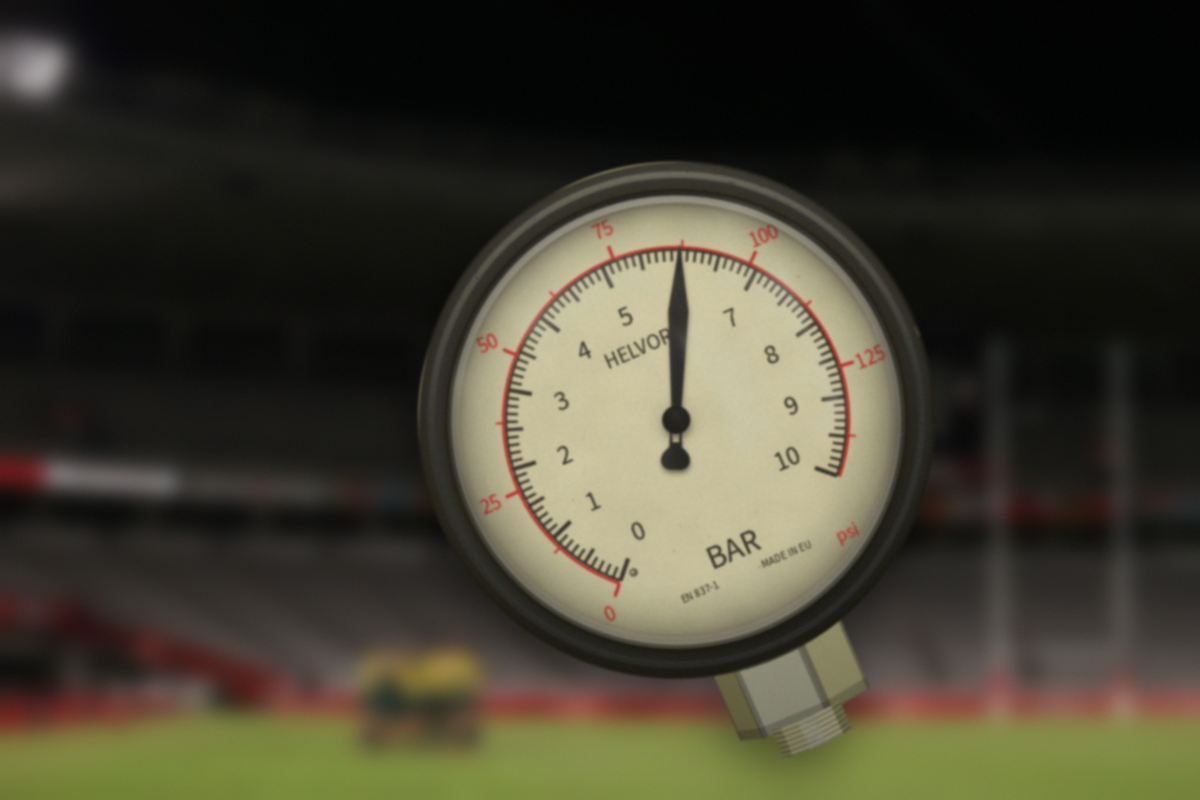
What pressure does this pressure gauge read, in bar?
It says 6 bar
